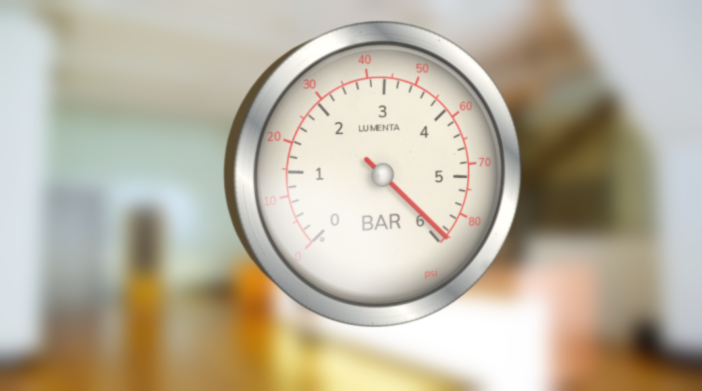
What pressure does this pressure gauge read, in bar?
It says 5.9 bar
